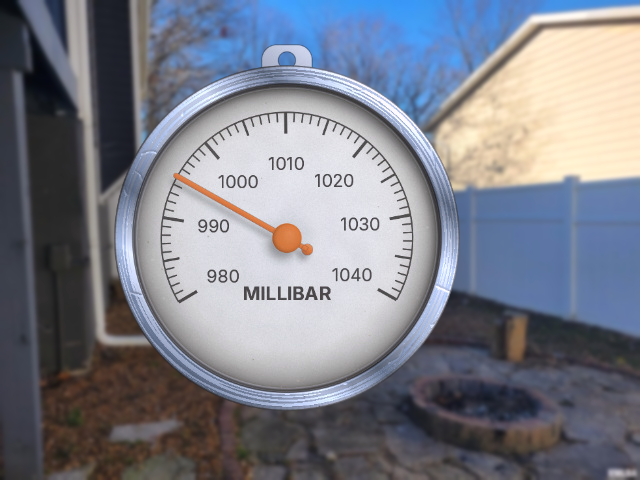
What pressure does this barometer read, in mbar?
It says 995 mbar
